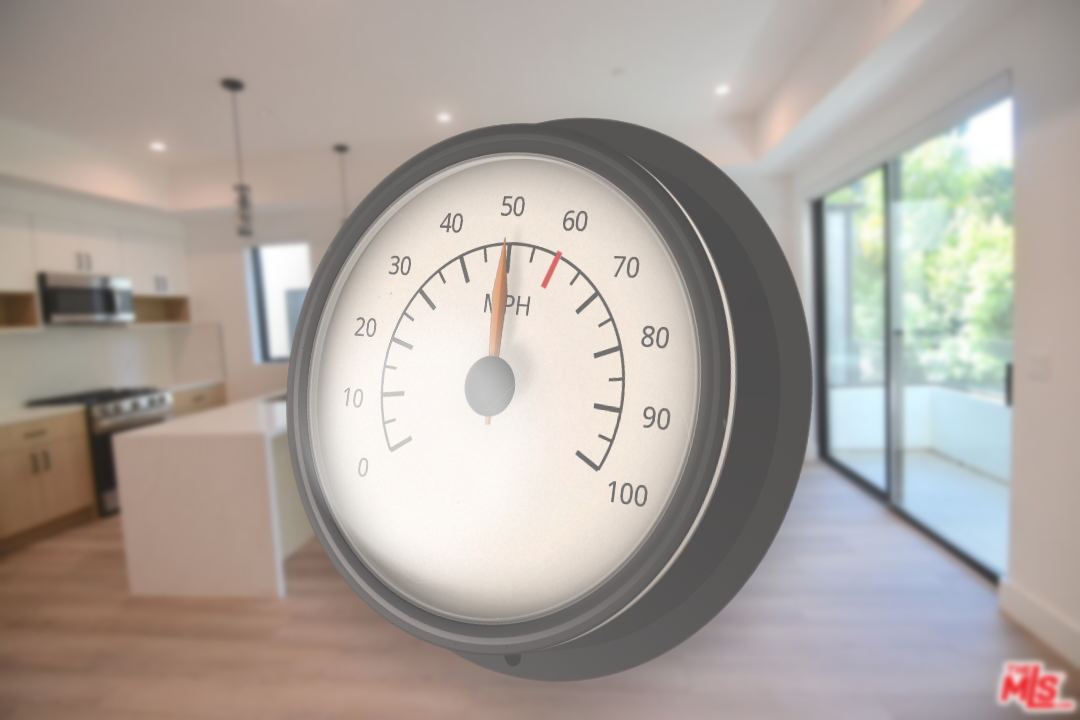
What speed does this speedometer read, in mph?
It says 50 mph
